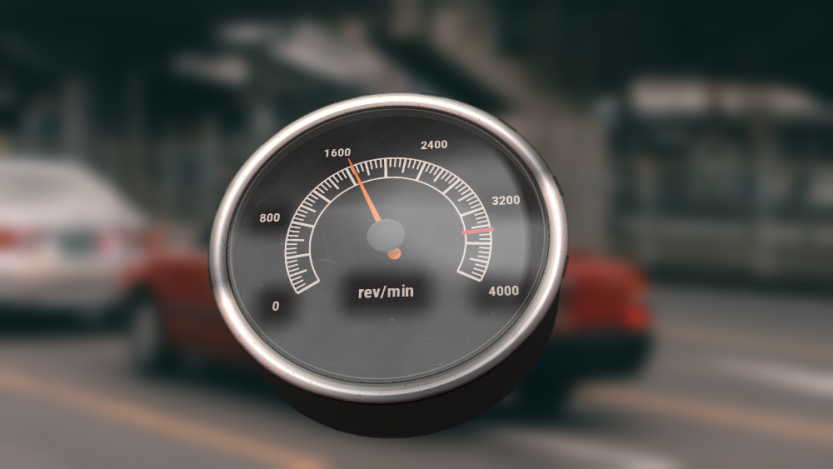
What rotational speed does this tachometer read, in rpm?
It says 1650 rpm
